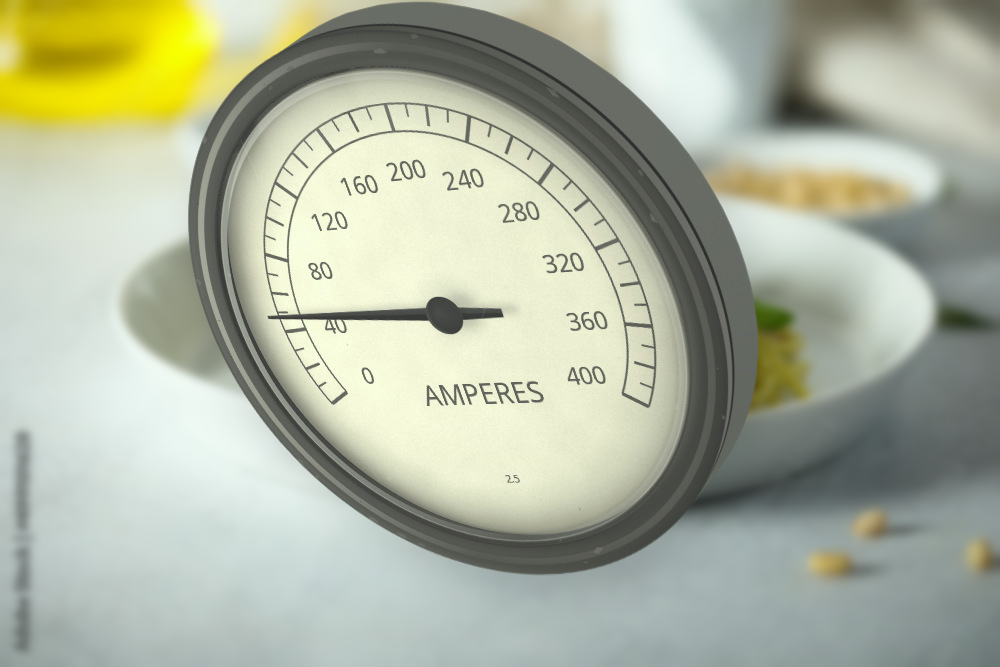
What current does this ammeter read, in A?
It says 50 A
